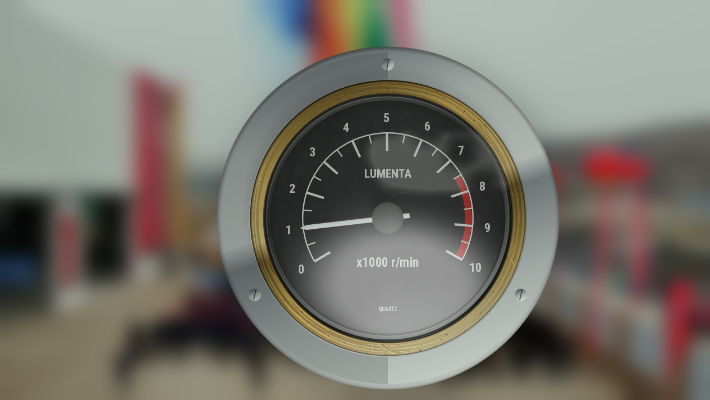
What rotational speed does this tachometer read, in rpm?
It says 1000 rpm
